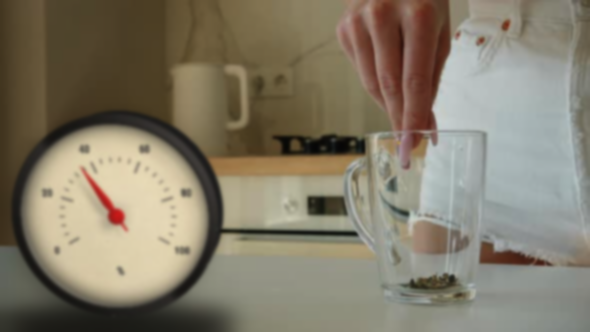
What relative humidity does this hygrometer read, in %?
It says 36 %
